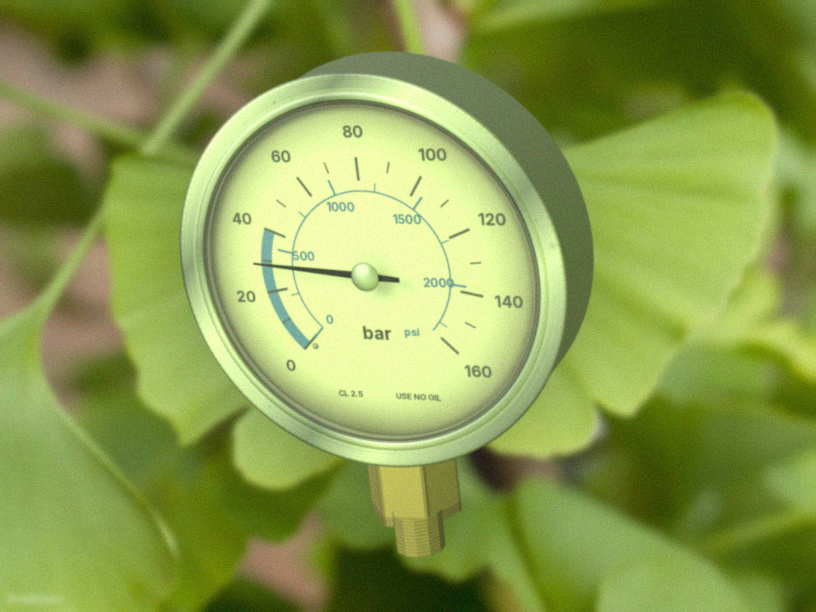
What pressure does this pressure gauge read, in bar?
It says 30 bar
